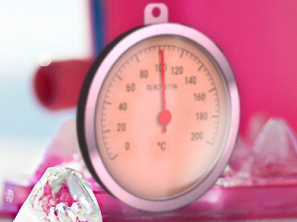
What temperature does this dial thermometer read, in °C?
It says 100 °C
